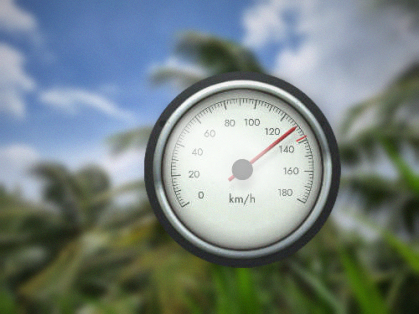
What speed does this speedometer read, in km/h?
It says 130 km/h
